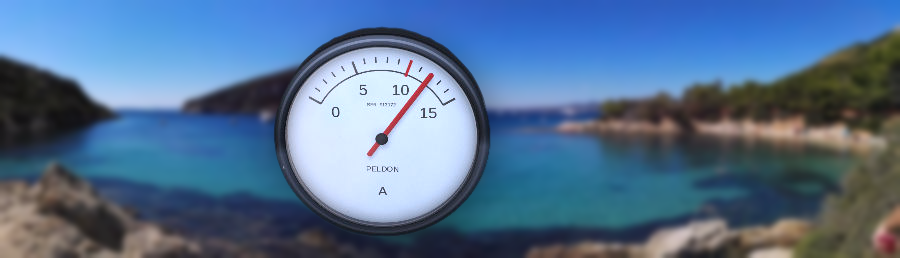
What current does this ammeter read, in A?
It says 12 A
